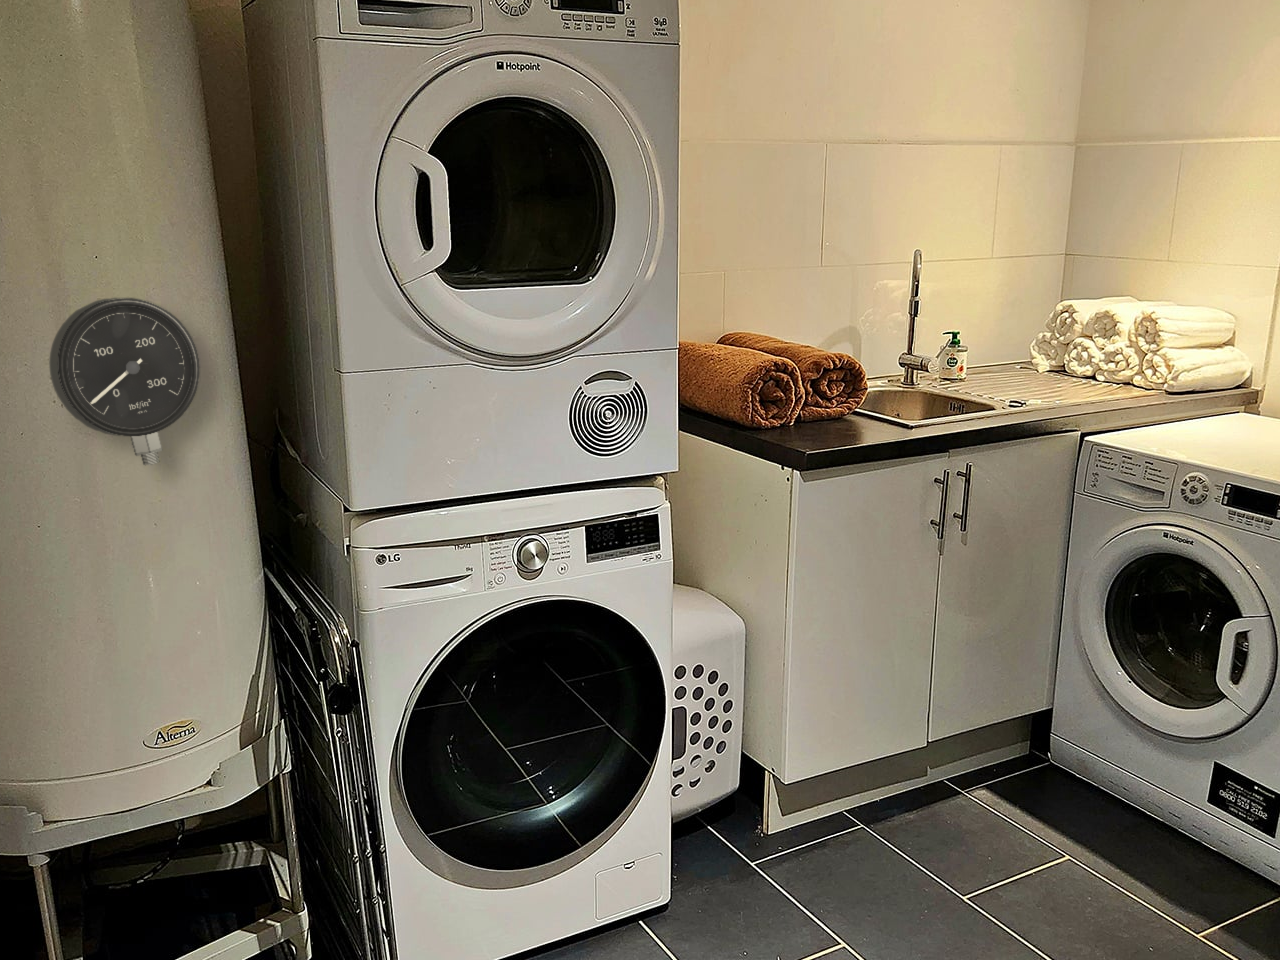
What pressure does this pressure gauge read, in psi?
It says 20 psi
